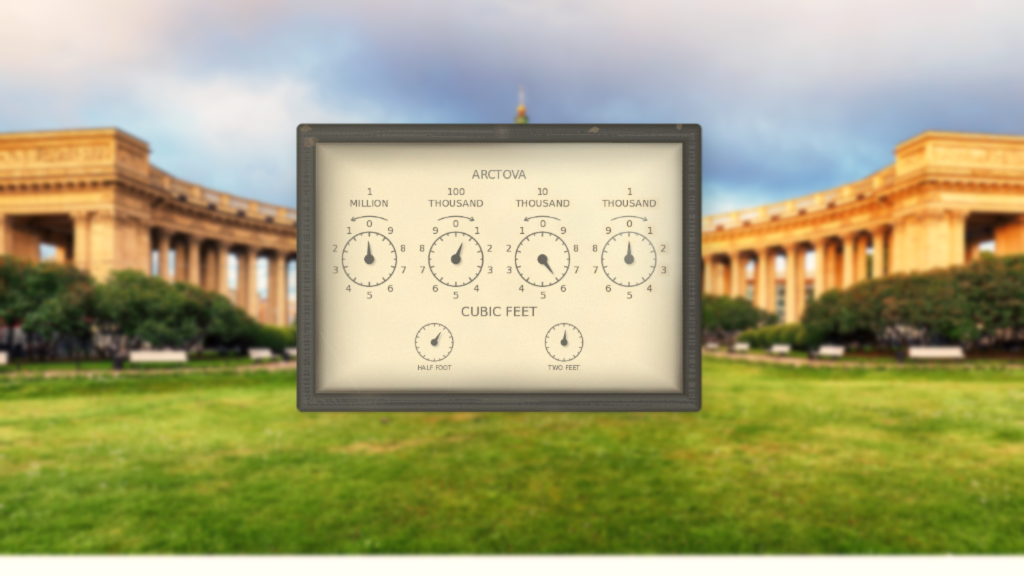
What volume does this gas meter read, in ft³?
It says 6000 ft³
